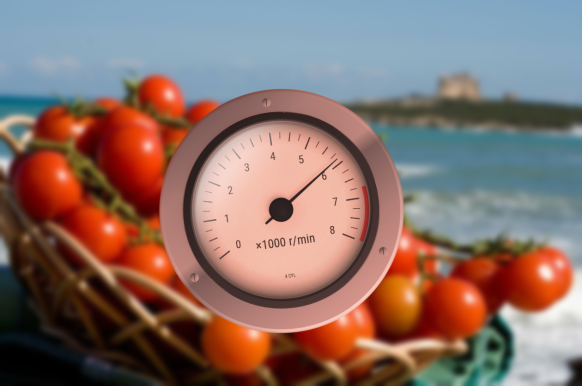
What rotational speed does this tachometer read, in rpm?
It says 5875 rpm
